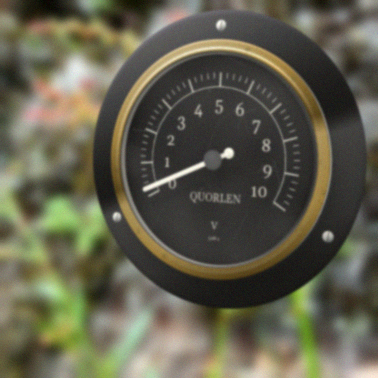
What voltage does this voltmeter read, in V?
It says 0.2 V
